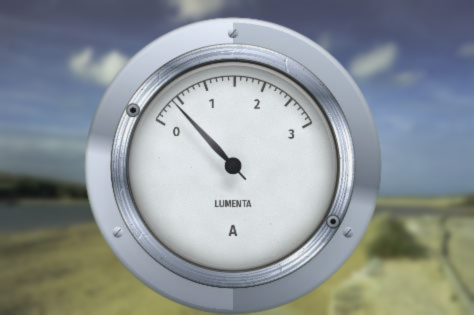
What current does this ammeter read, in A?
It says 0.4 A
